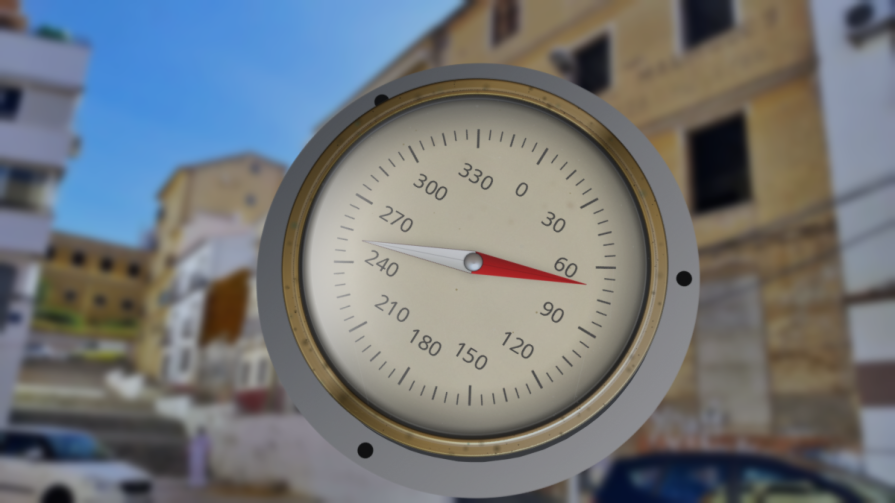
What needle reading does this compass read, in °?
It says 70 °
